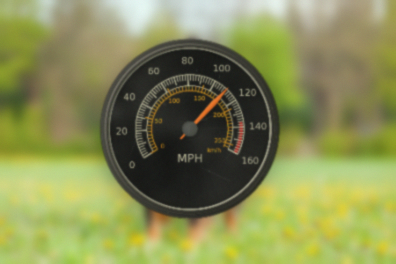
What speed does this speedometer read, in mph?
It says 110 mph
